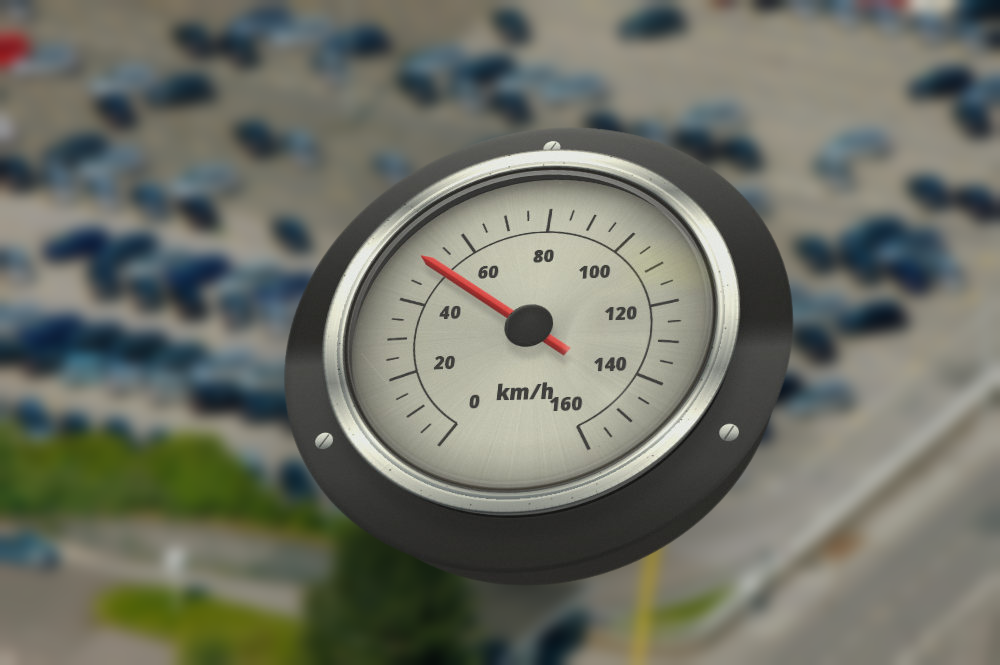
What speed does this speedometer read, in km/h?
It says 50 km/h
